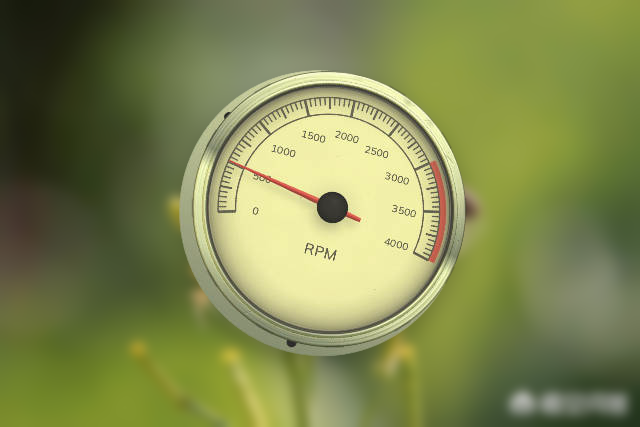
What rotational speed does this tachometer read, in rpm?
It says 500 rpm
